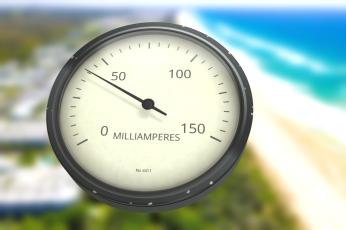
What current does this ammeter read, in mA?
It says 40 mA
